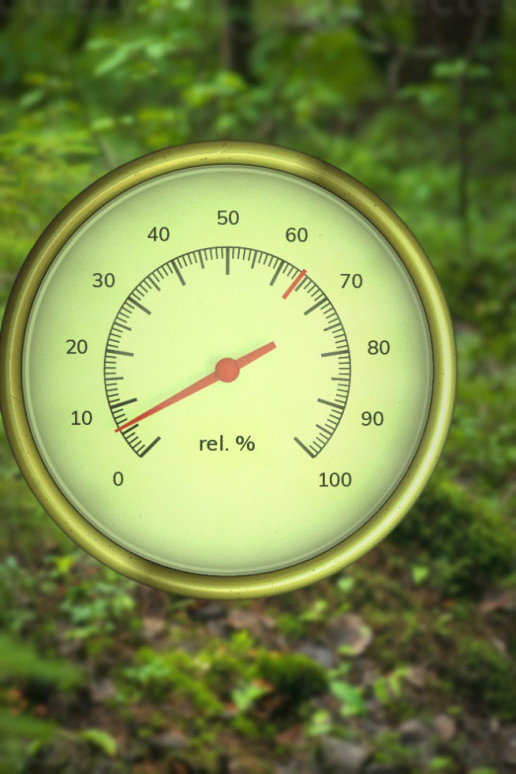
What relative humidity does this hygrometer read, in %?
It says 6 %
